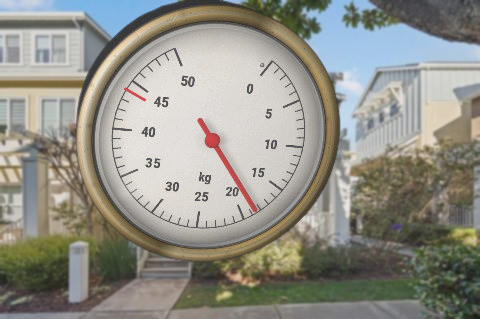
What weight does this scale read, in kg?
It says 18.5 kg
